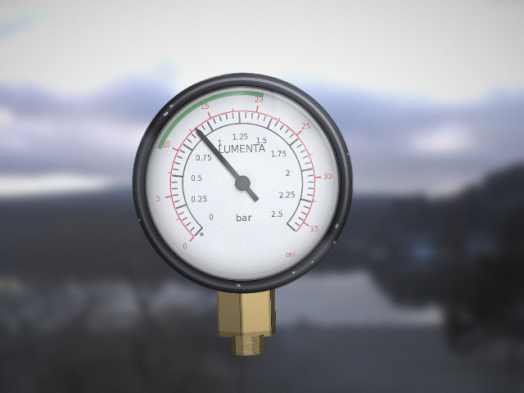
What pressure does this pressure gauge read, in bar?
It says 0.9 bar
